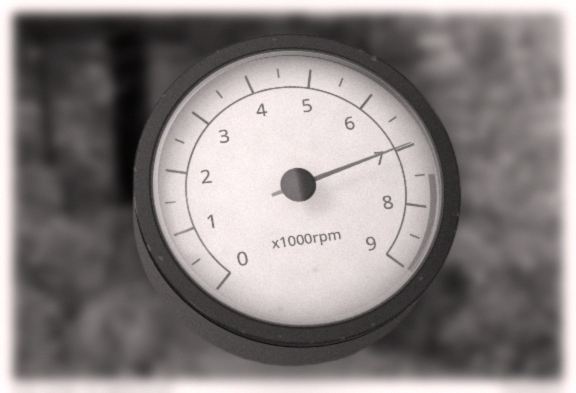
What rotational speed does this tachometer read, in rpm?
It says 7000 rpm
